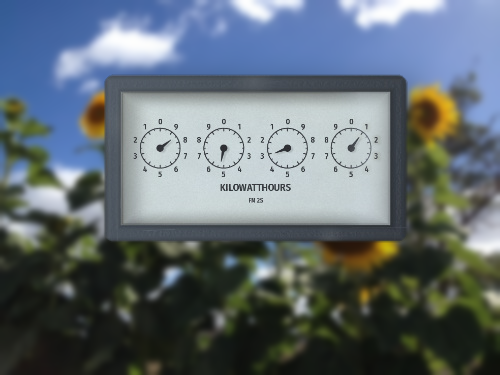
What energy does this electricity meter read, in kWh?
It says 8531 kWh
